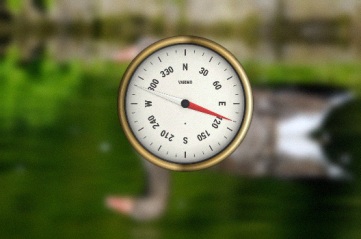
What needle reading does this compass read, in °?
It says 110 °
